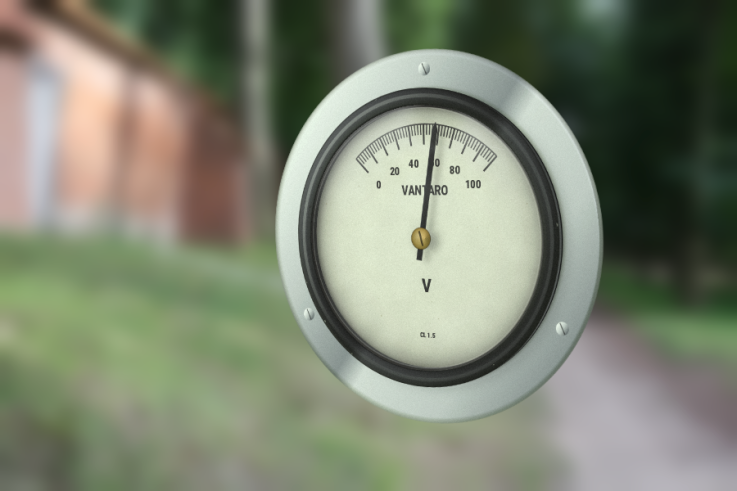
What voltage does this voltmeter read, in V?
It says 60 V
